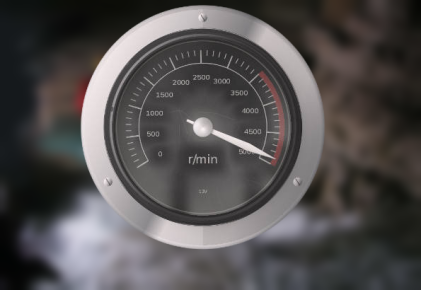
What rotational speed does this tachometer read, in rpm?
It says 4900 rpm
